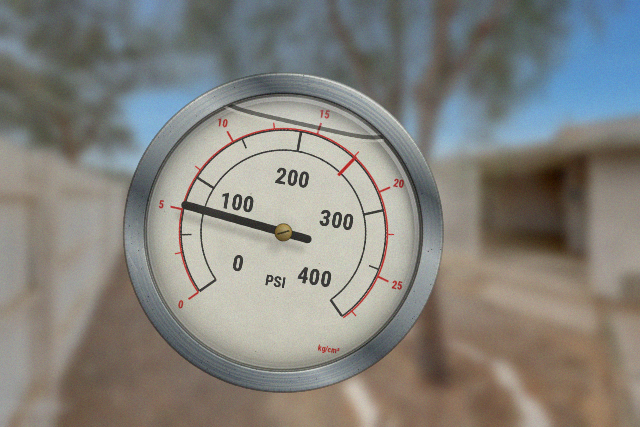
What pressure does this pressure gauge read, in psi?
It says 75 psi
